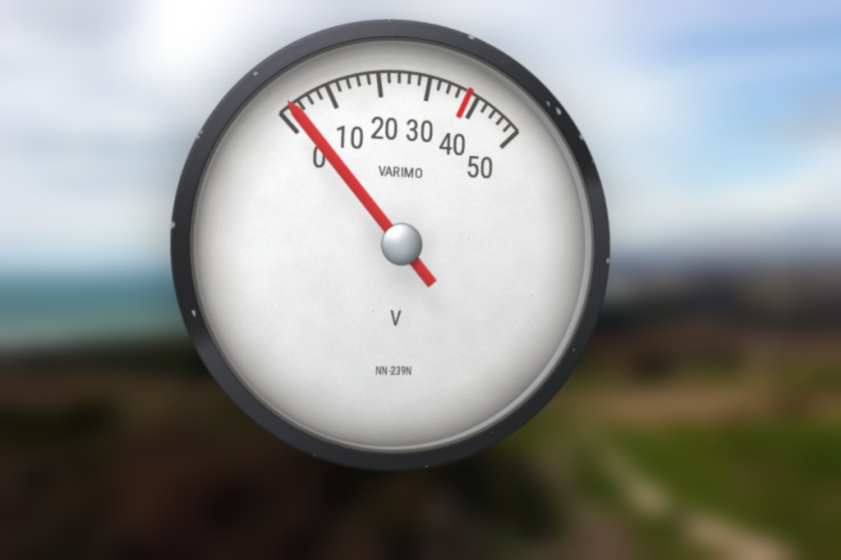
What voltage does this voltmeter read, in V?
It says 2 V
